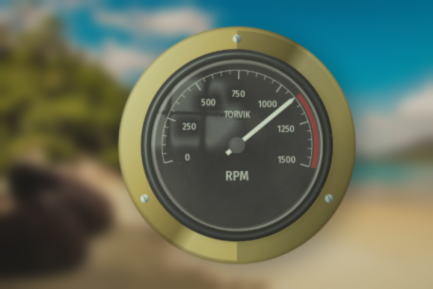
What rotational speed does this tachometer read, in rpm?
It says 1100 rpm
